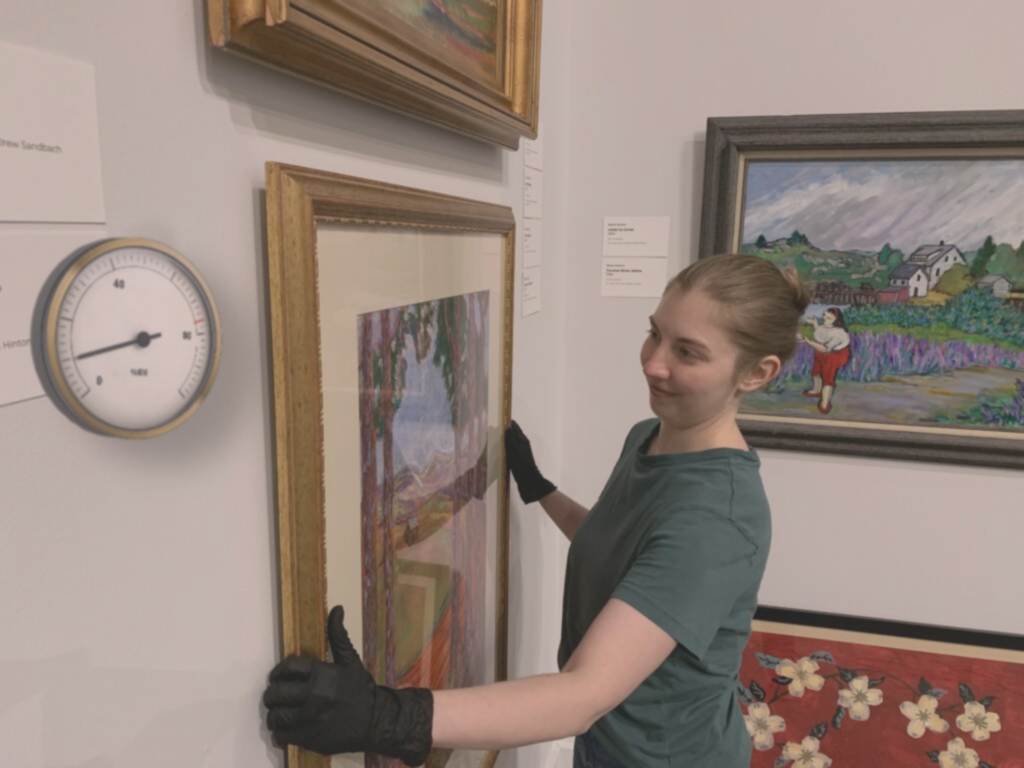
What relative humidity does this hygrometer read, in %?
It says 10 %
